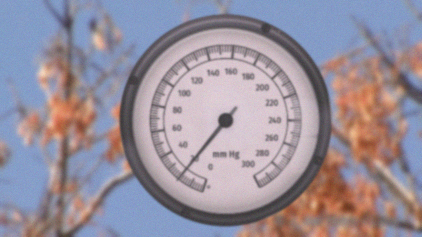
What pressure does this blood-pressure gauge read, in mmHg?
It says 20 mmHg
